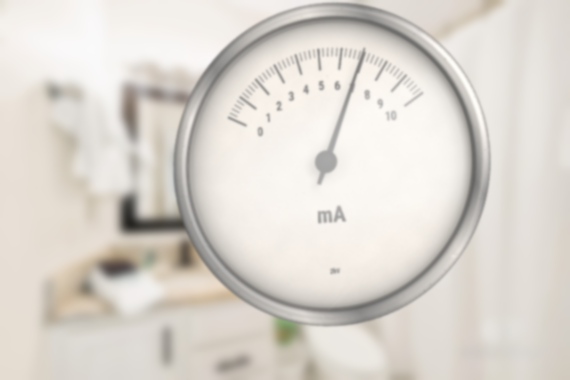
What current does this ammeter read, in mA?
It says 7 mA
